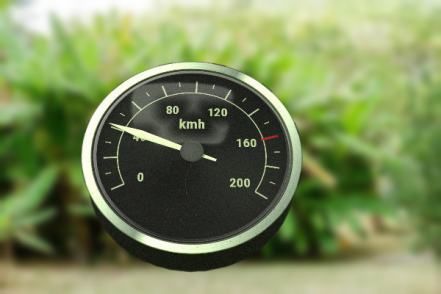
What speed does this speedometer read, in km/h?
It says 40 km/h
